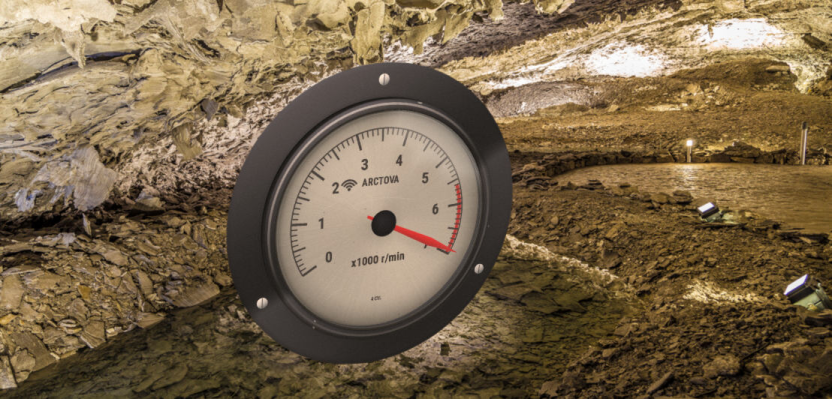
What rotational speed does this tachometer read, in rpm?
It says 6900 rpm
